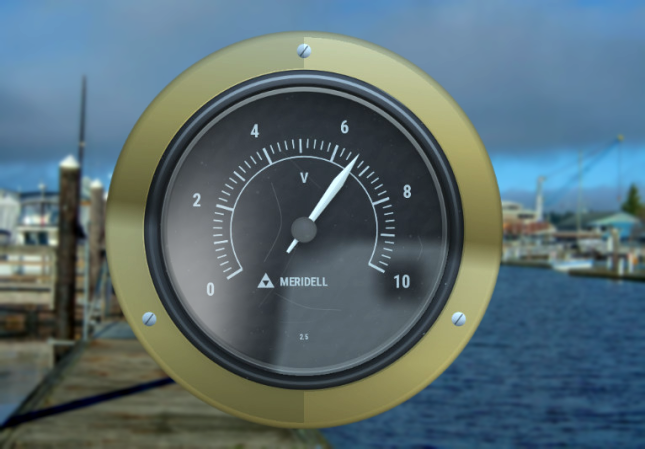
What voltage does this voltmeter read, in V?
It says 6.6 V
